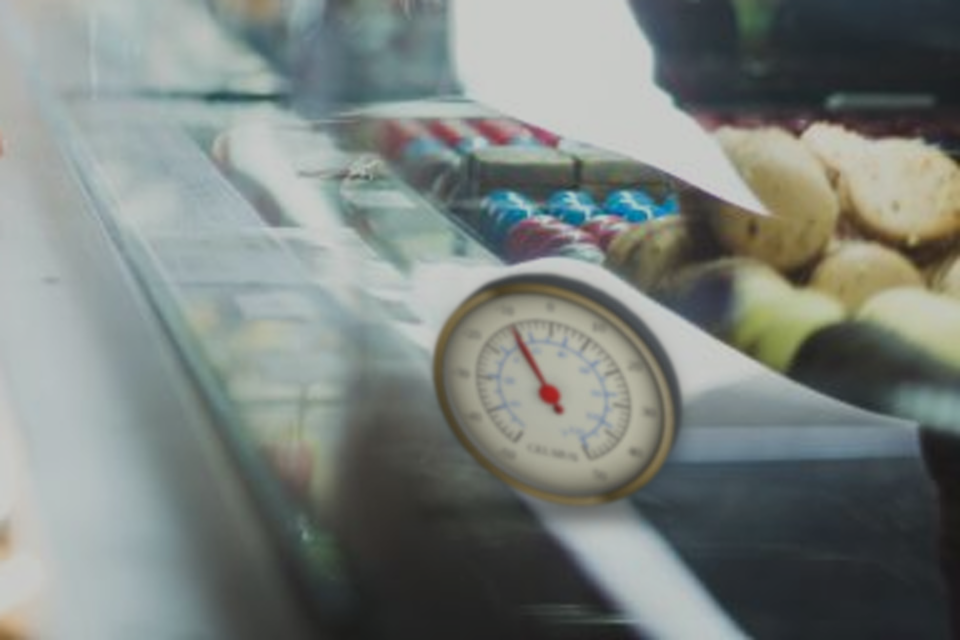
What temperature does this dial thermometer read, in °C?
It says -10 °C
